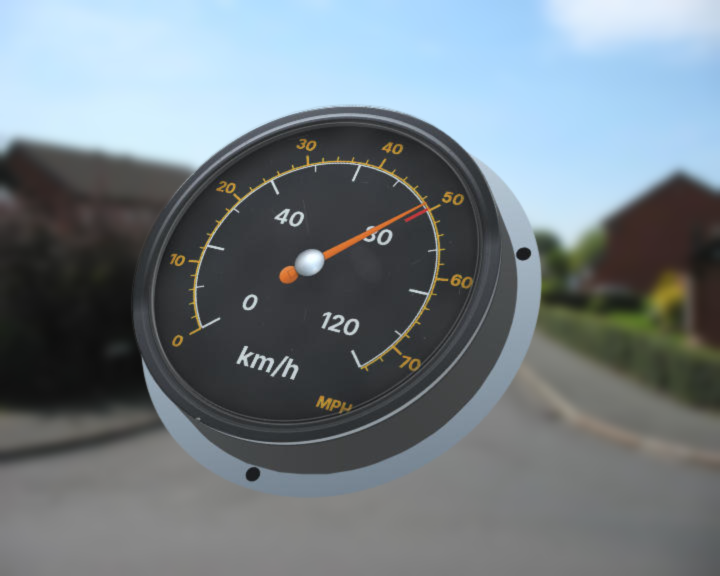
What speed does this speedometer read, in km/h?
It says 80 km/h
